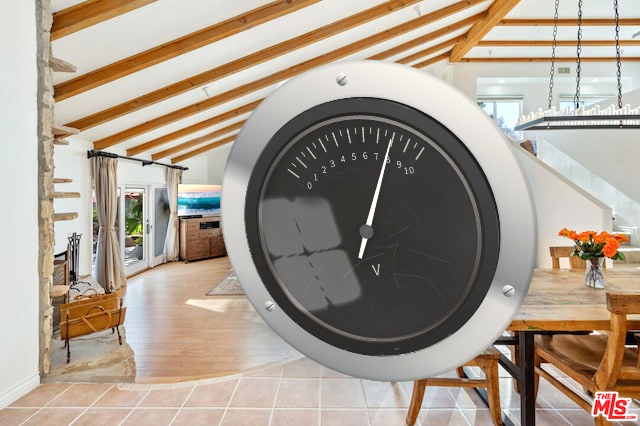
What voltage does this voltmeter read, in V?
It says 8 V
